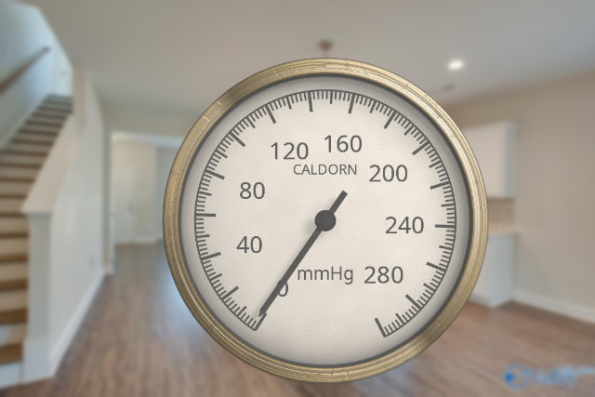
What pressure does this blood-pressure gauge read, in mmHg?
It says 2 mmHg
